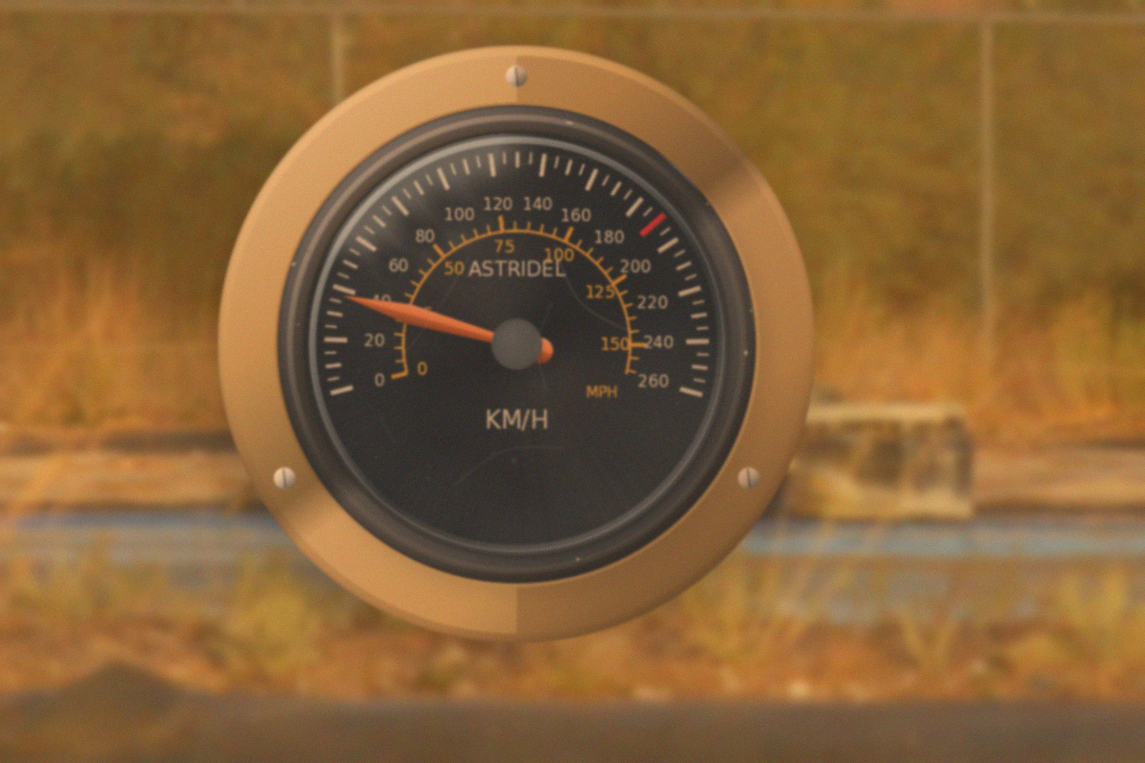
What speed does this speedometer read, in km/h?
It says 37.5 km/h
